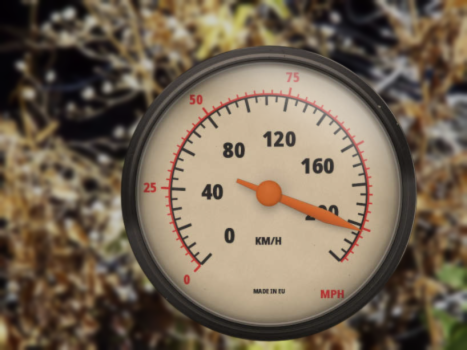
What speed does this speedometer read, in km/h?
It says 202.5 km/h
